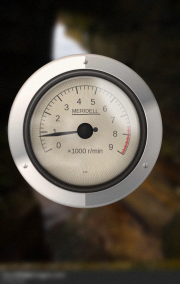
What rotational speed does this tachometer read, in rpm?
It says 800 rpm
